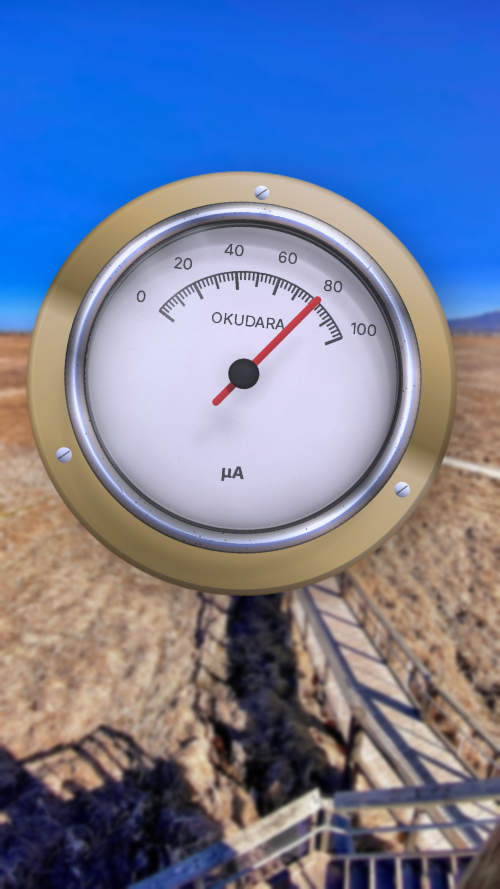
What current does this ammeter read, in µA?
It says 80 µA
